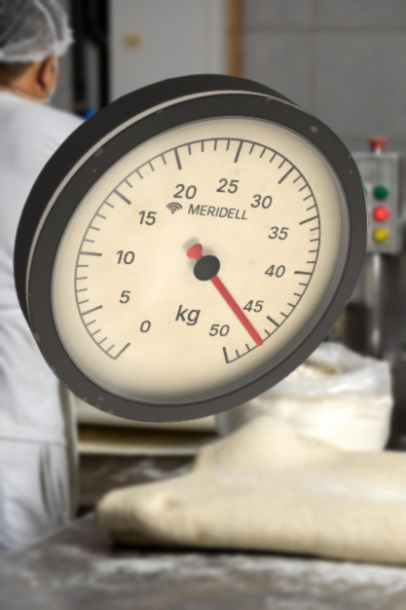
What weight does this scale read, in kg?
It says 47 kg
